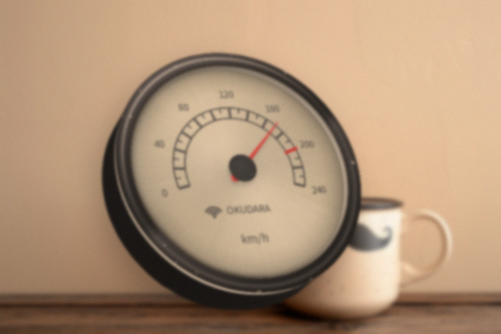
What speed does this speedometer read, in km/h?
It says 170 km/h
